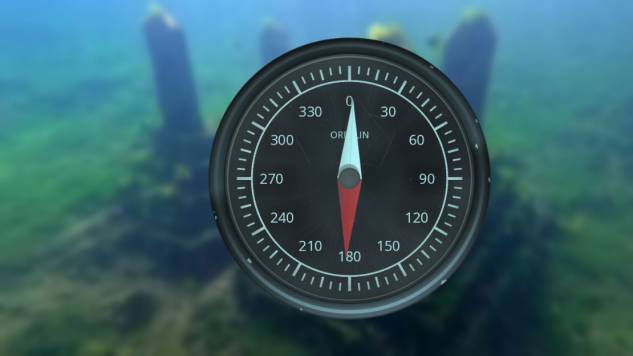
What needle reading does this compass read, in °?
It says 182.5 °
